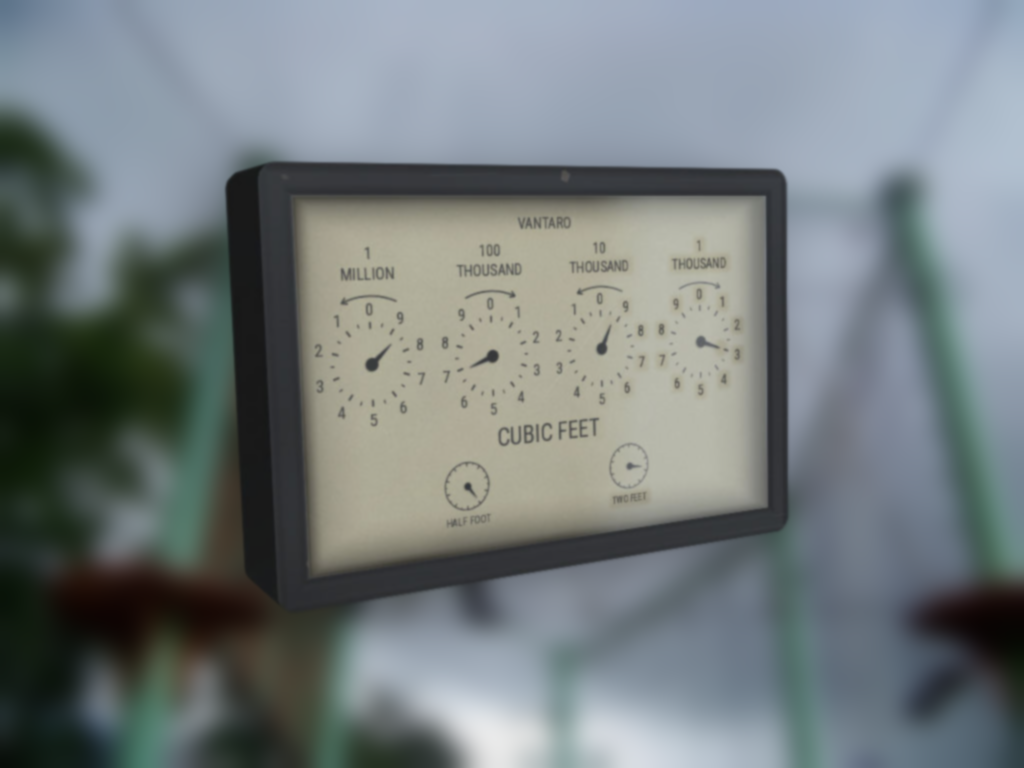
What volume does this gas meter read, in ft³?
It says 869300 ft³
